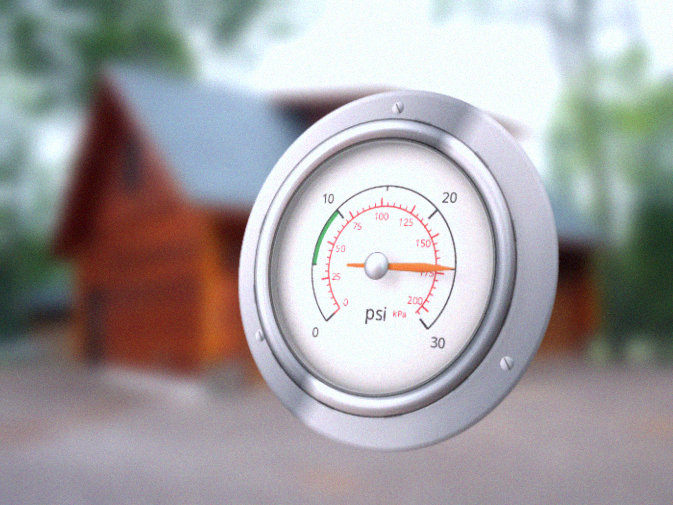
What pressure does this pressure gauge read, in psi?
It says 25 psi
